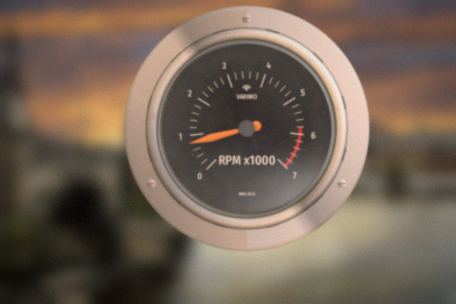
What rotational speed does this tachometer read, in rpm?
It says 800 rpm
